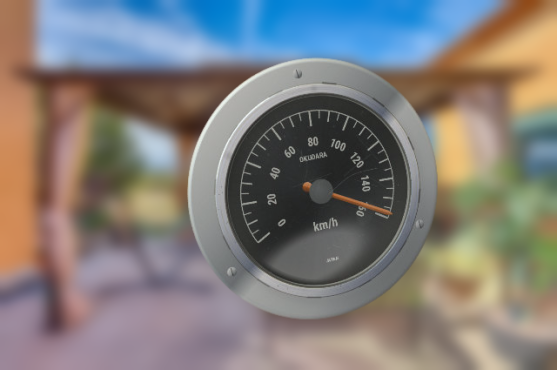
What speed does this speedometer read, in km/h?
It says 157.5 km/h
